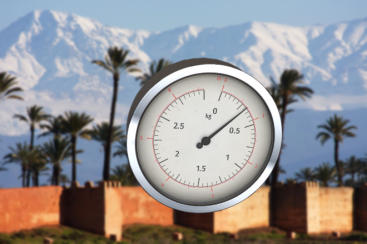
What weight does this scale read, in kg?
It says 0.3 kg
